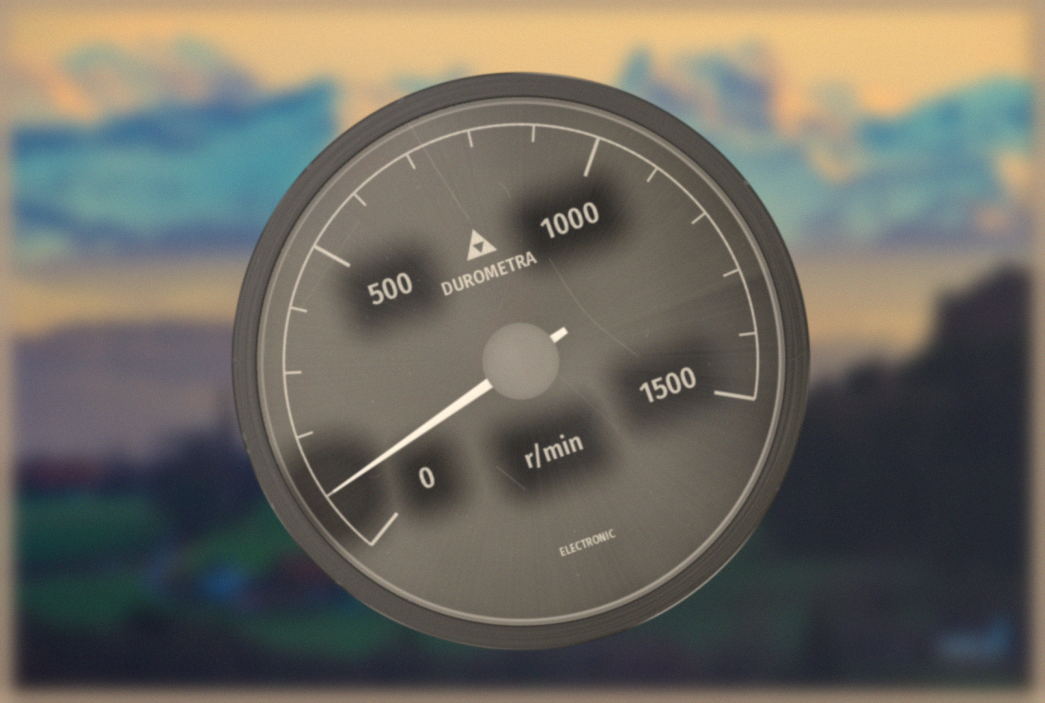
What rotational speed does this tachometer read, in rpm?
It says 100 rpm
